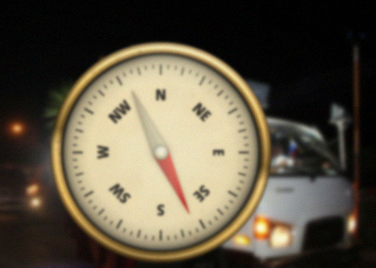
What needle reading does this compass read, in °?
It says 155 °
